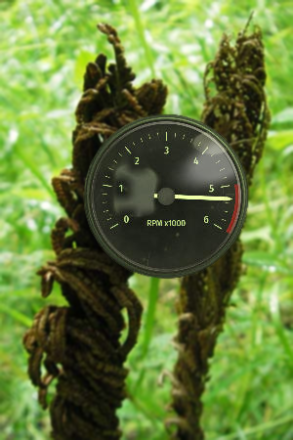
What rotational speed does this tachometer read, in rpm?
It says 5300 rpm
